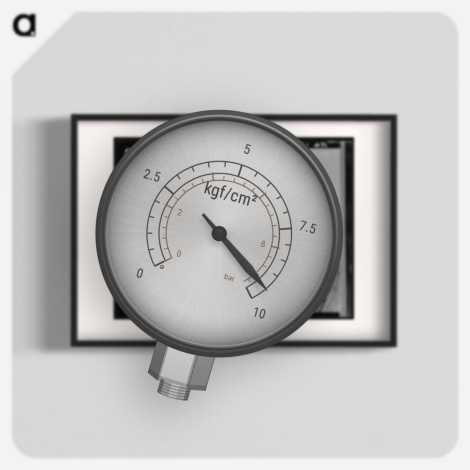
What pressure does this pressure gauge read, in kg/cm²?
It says 9.5 kg/cm²
